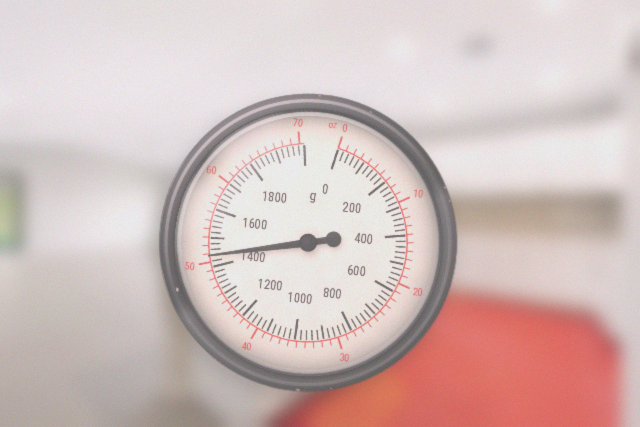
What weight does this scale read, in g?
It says 1440 g
